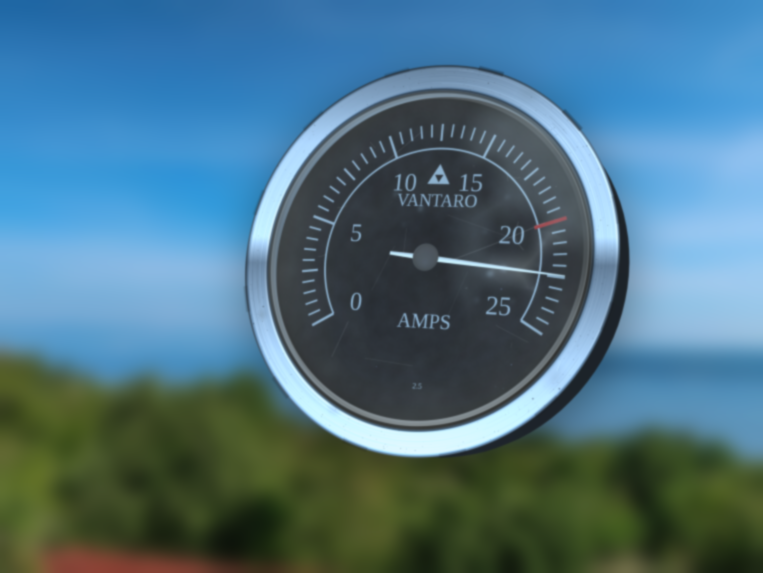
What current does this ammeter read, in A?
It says 22.5 A
